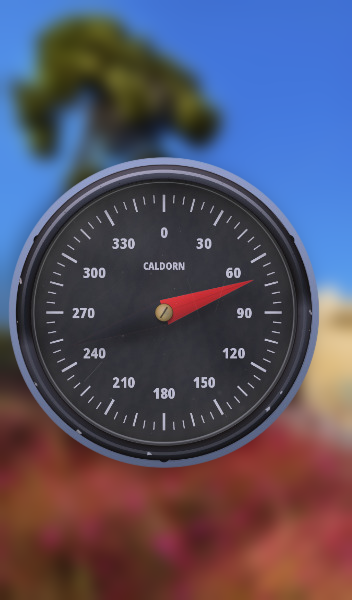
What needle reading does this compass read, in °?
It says 70 °
